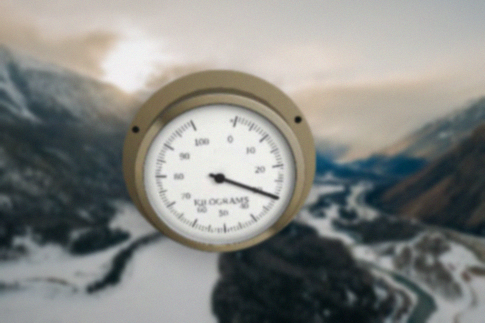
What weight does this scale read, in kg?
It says 30 kg
